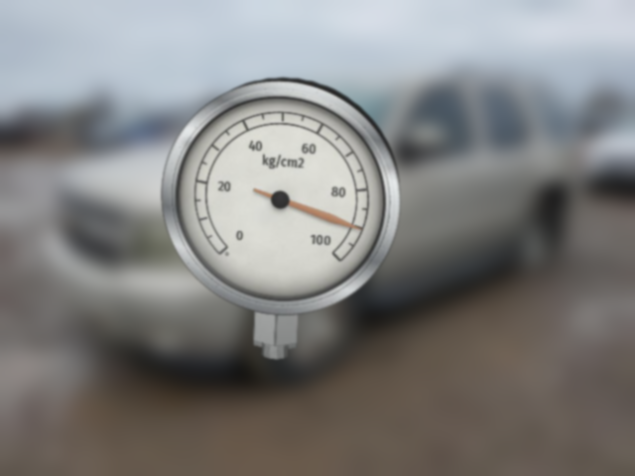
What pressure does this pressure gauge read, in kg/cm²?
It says 90 kg/cm²
